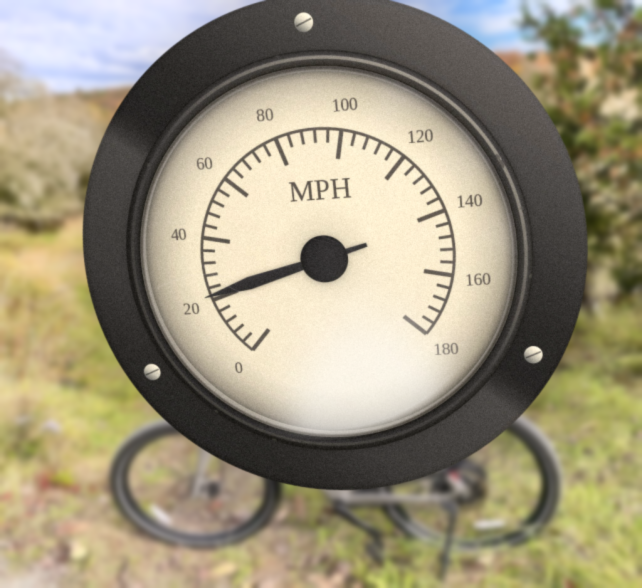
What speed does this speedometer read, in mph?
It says 22 mph
